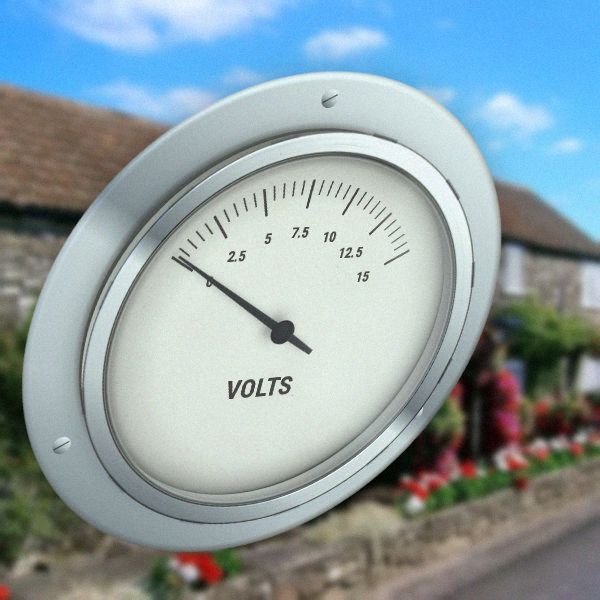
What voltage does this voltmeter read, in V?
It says 0.25 V
